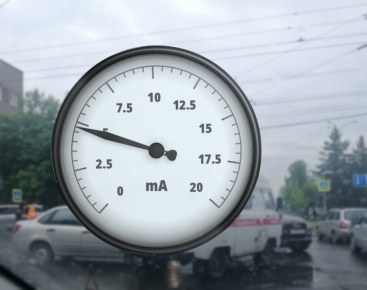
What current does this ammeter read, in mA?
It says 4.75 mA
